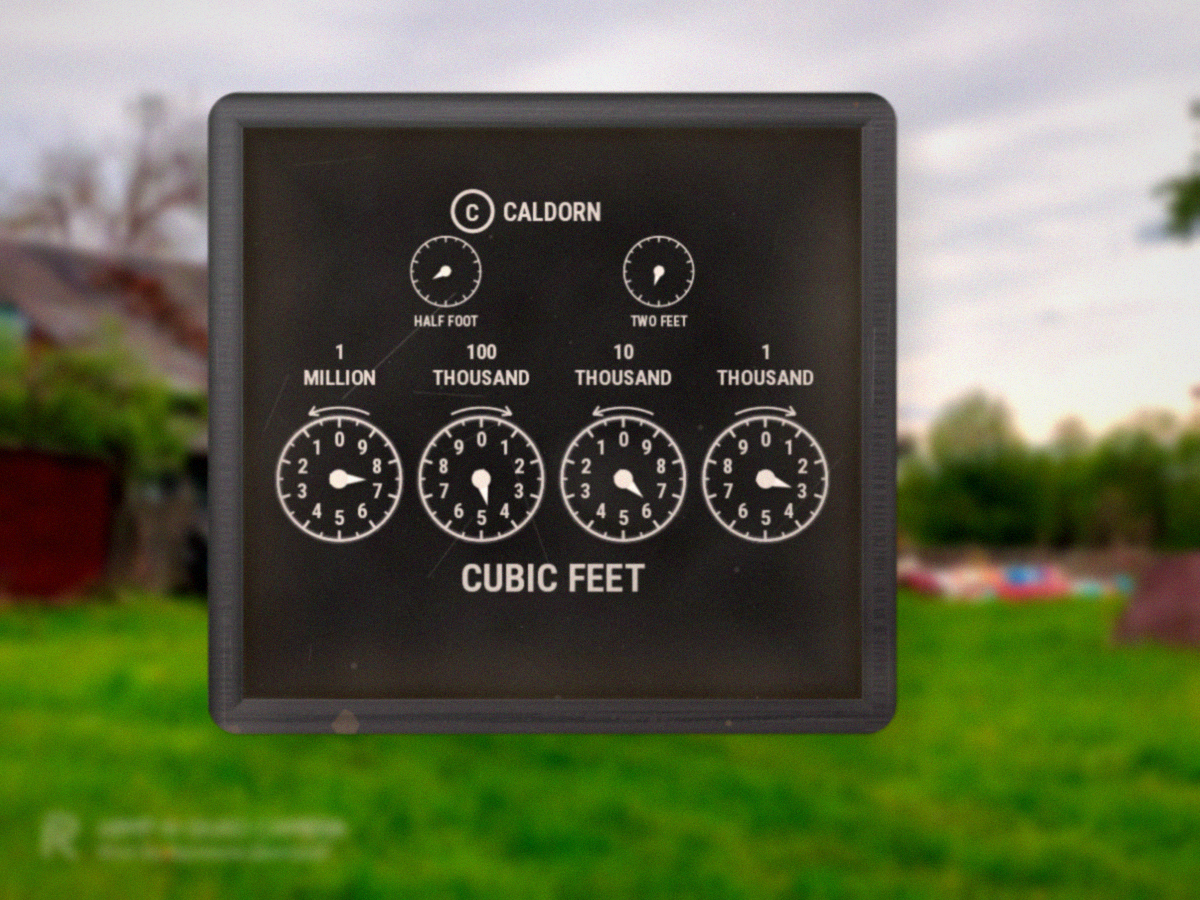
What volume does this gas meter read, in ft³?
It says 746300 ft³
